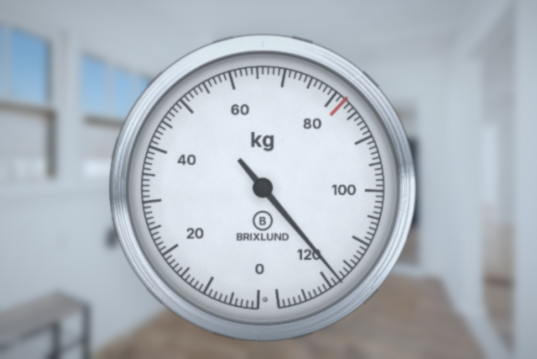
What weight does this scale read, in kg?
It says 118 kg
